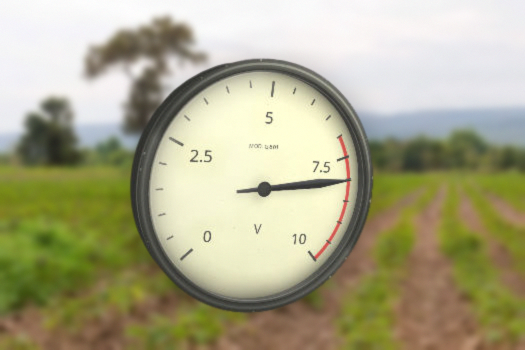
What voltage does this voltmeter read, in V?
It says 8 V
